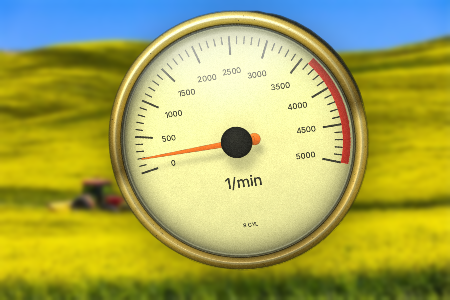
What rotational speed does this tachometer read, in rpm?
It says 200 rpm
